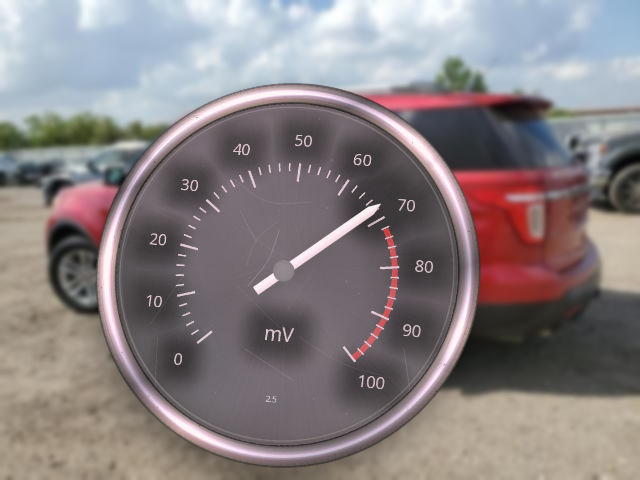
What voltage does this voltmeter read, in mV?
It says 68 mV
